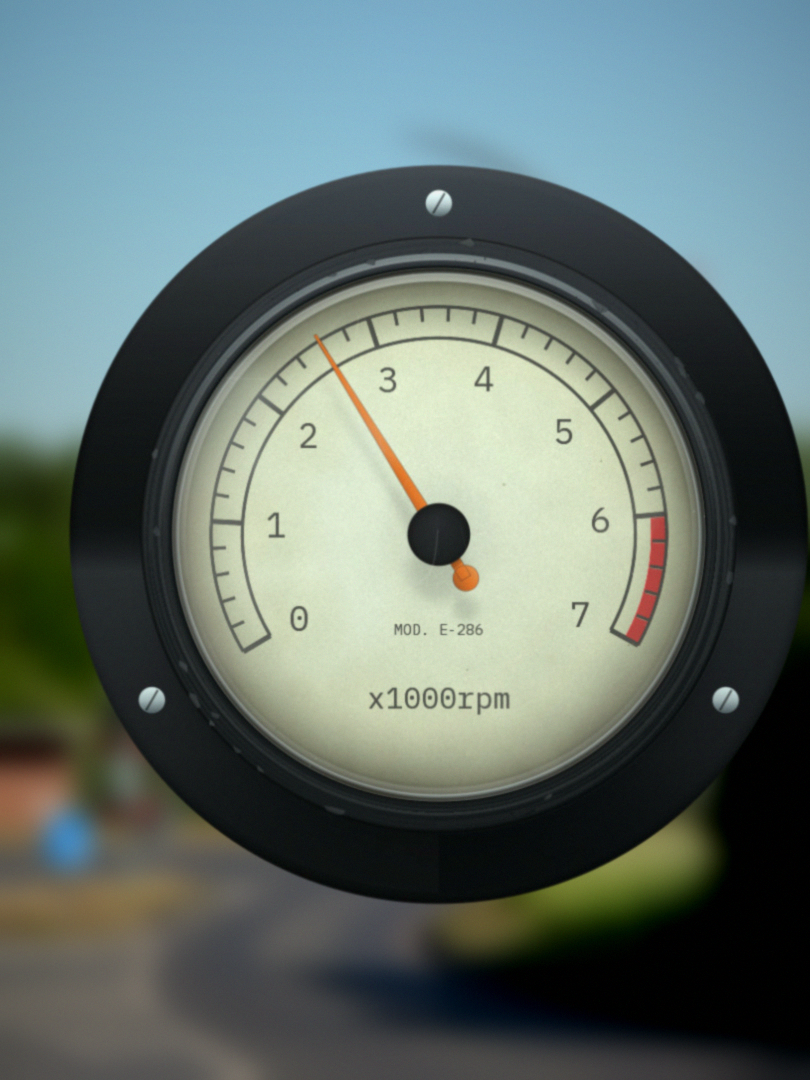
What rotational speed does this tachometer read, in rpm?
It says 2600 rpm
